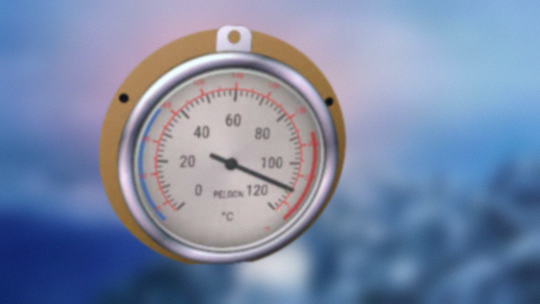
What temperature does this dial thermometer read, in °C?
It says 110 °C
